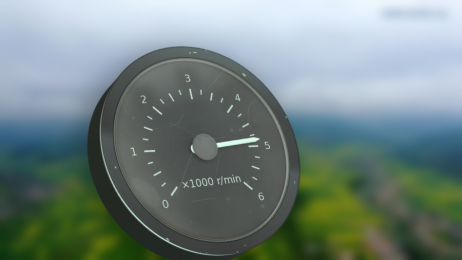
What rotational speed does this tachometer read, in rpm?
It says 4875 rpm
